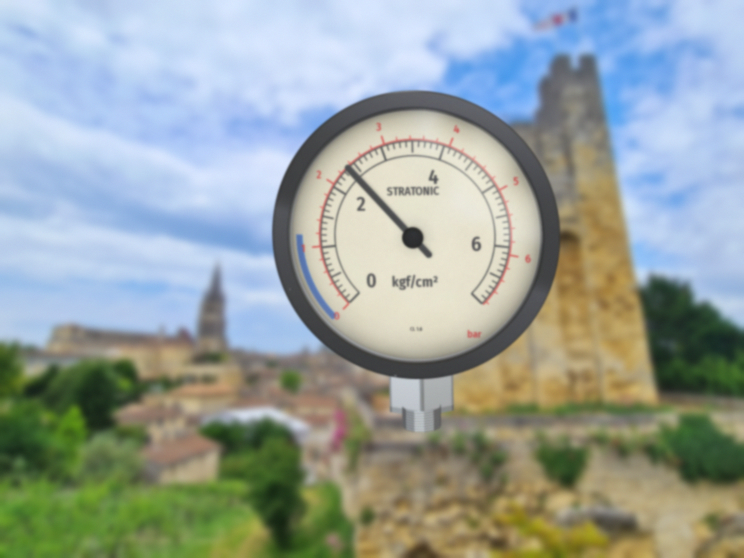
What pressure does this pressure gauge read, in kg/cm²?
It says 2.4 kg/cm²
